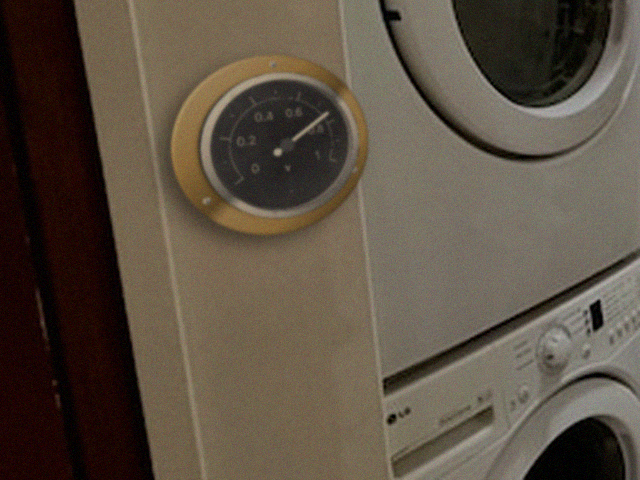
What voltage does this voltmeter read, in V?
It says 0.75 V
